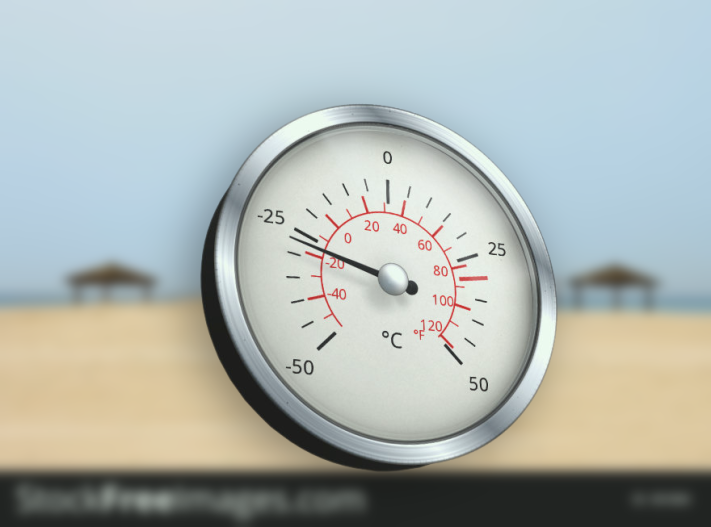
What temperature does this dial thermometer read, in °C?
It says -27.5 °C
